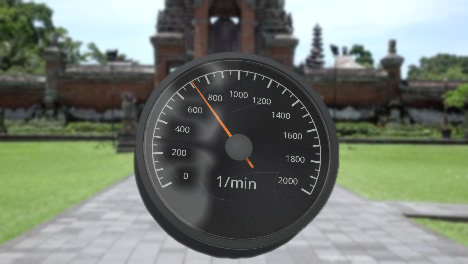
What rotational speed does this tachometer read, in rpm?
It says 700 rpm
